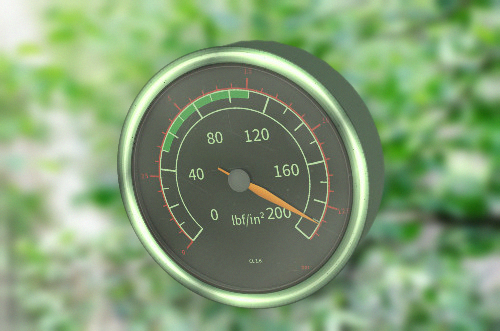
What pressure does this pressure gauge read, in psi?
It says 190 psi
